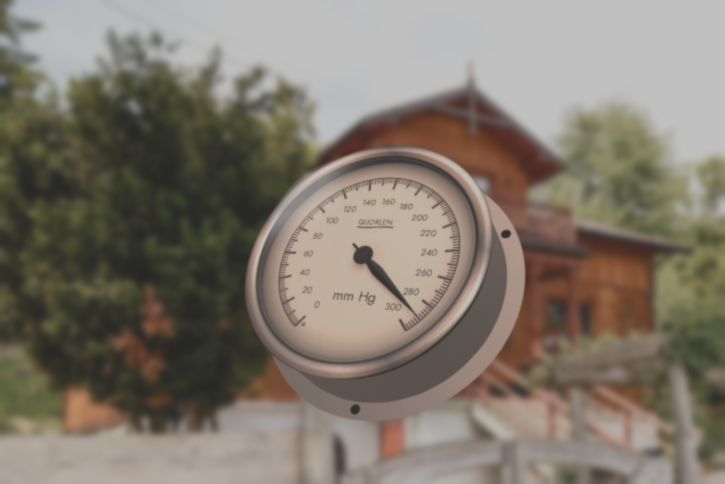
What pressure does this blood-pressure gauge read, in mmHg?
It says 290 mmHg
